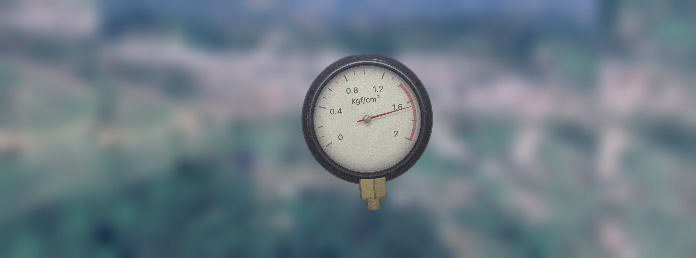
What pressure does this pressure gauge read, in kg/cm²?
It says 1.65 kg/cm²
